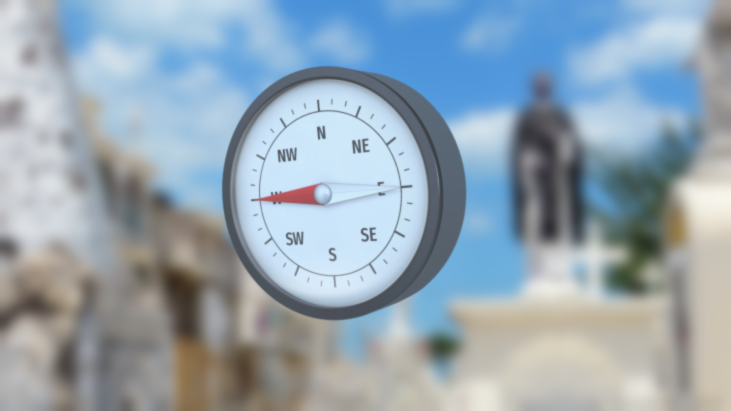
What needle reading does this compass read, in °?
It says 270 °
